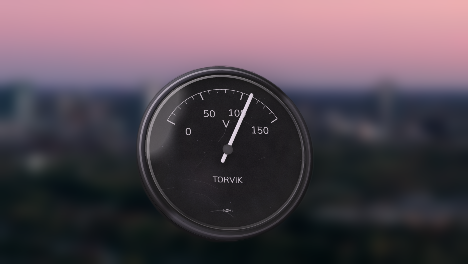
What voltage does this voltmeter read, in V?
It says 110 V
